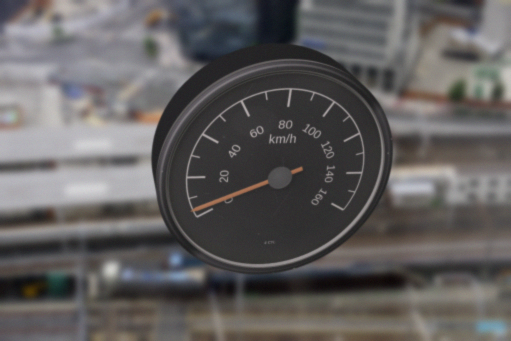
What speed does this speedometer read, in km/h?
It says 5 km/h
